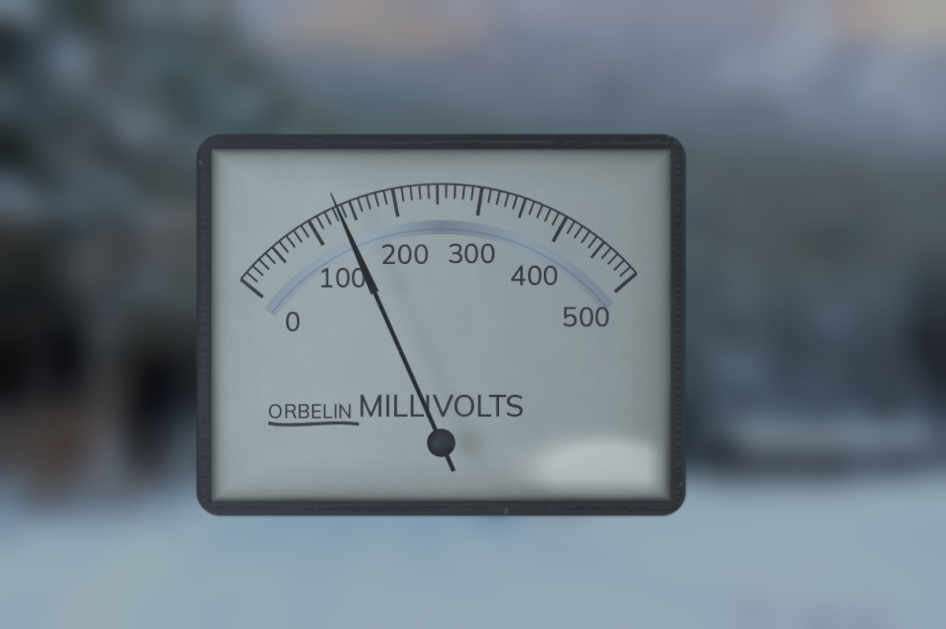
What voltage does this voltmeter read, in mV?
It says 135 mV
